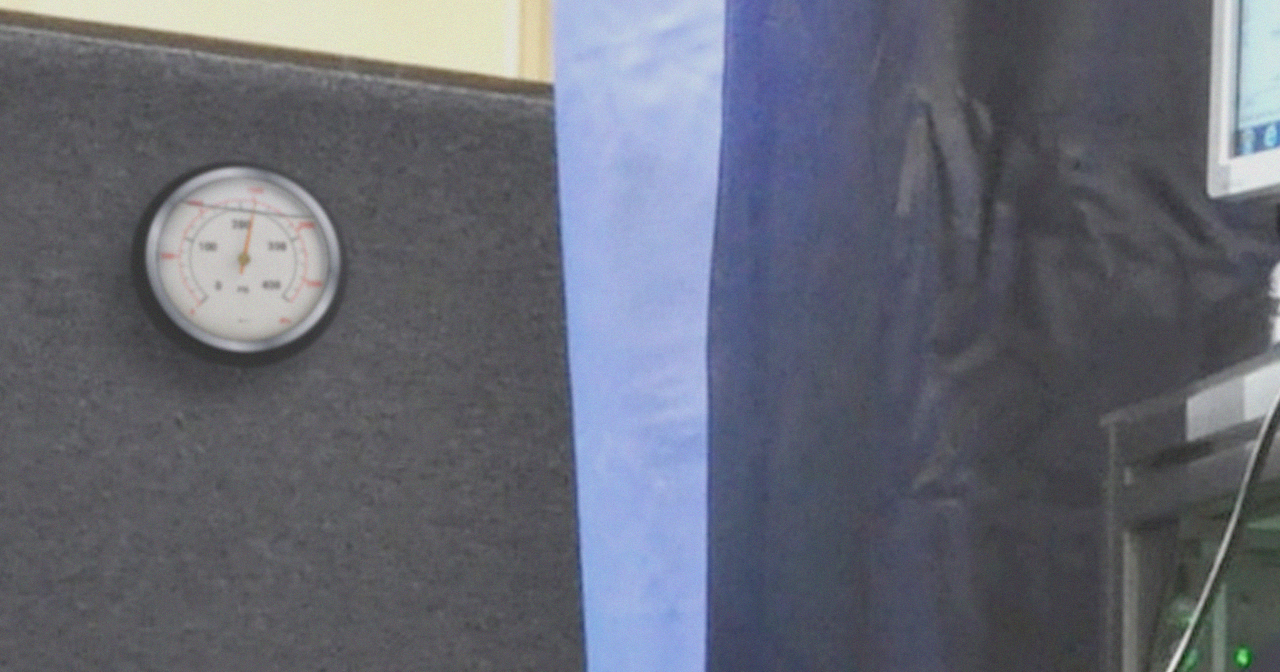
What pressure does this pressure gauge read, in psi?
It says 220 psi
